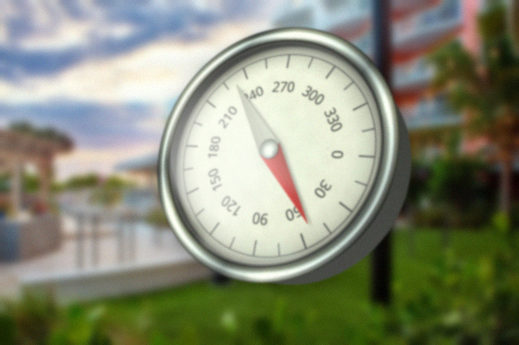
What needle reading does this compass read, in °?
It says 52.5 °
